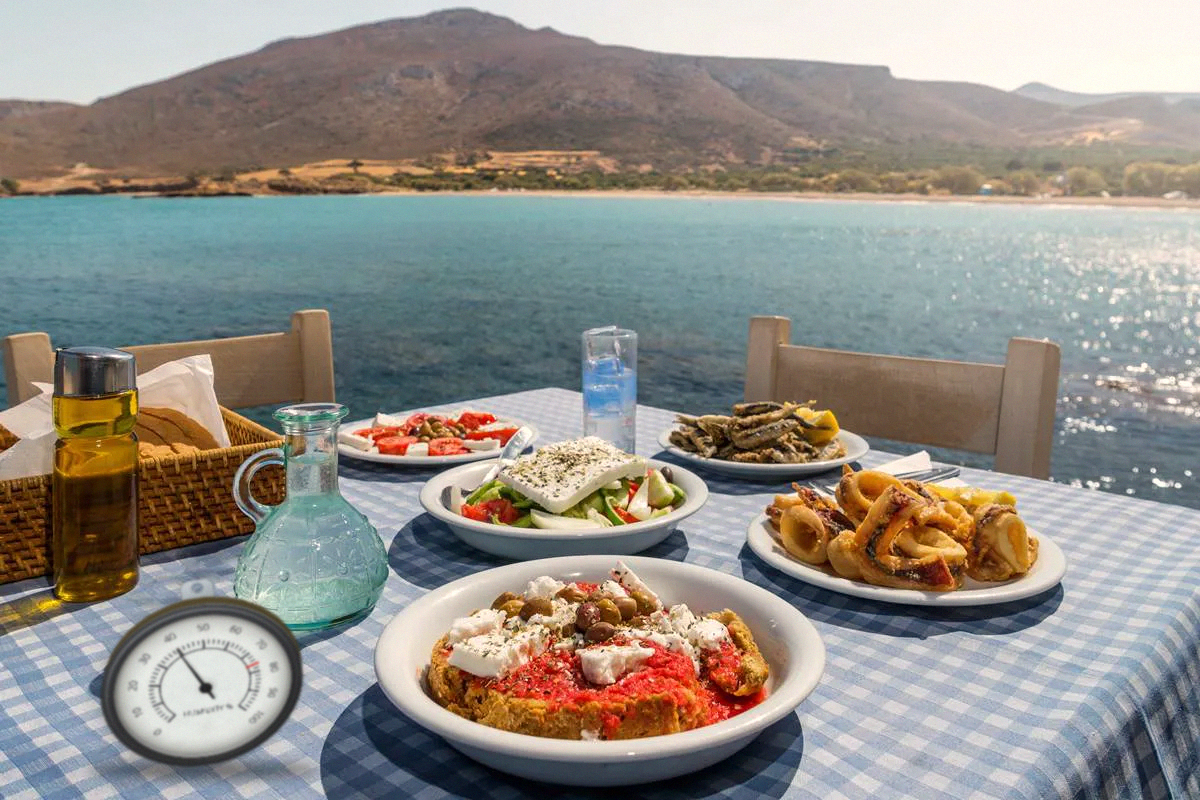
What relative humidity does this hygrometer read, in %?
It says 40 %
